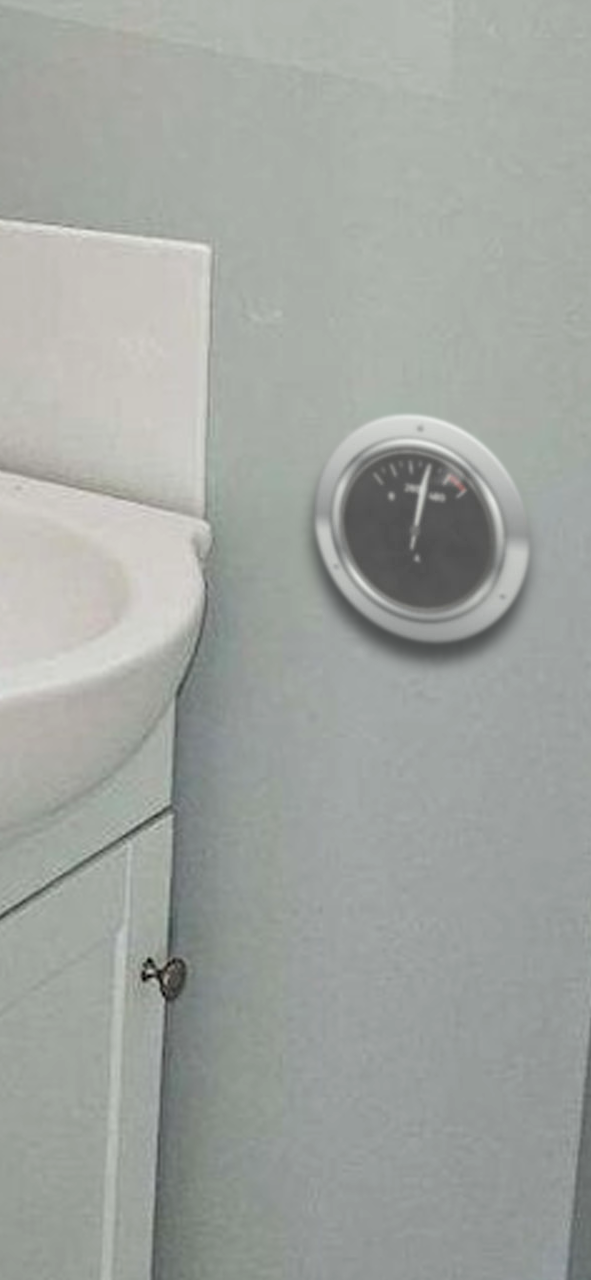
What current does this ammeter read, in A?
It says 300 A
